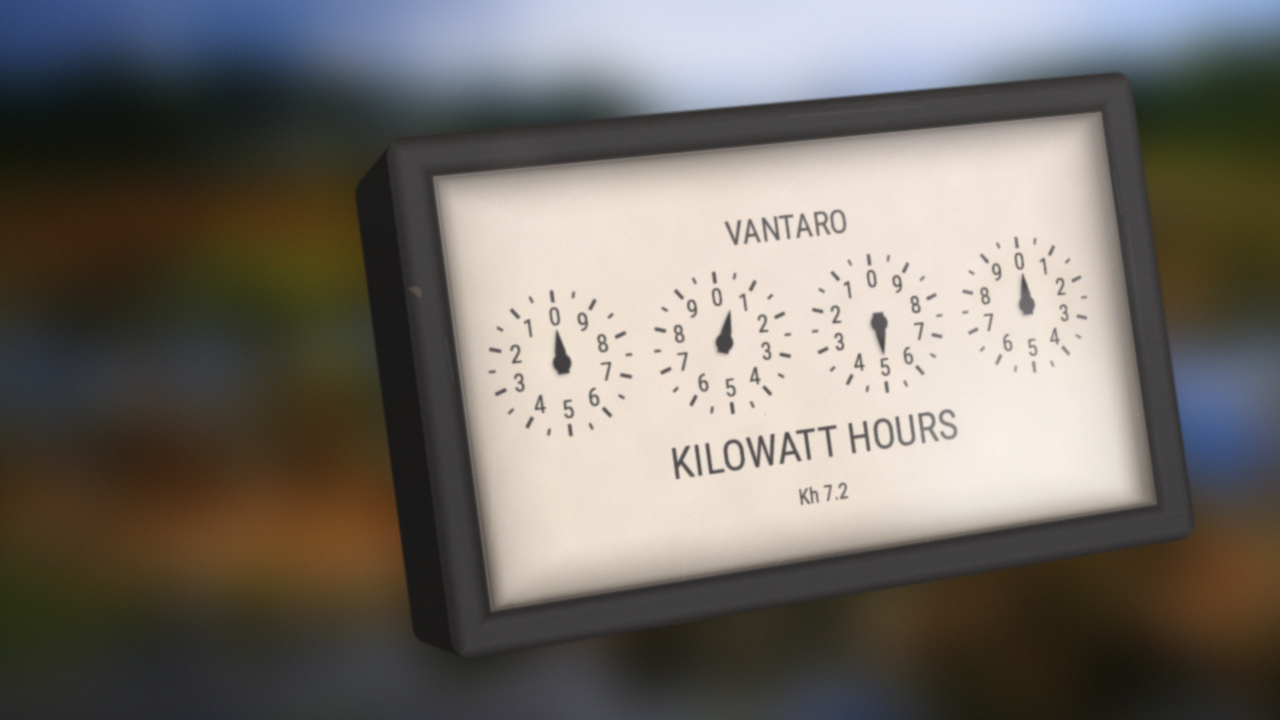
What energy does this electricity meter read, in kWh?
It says 50 kWh
